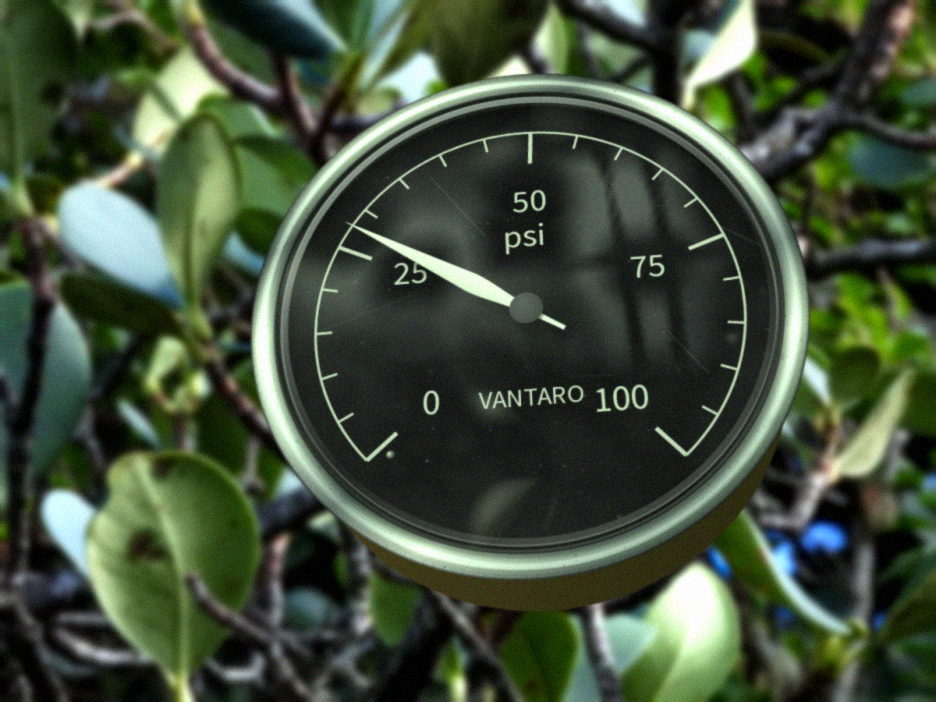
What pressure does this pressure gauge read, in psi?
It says 27.5 psi
